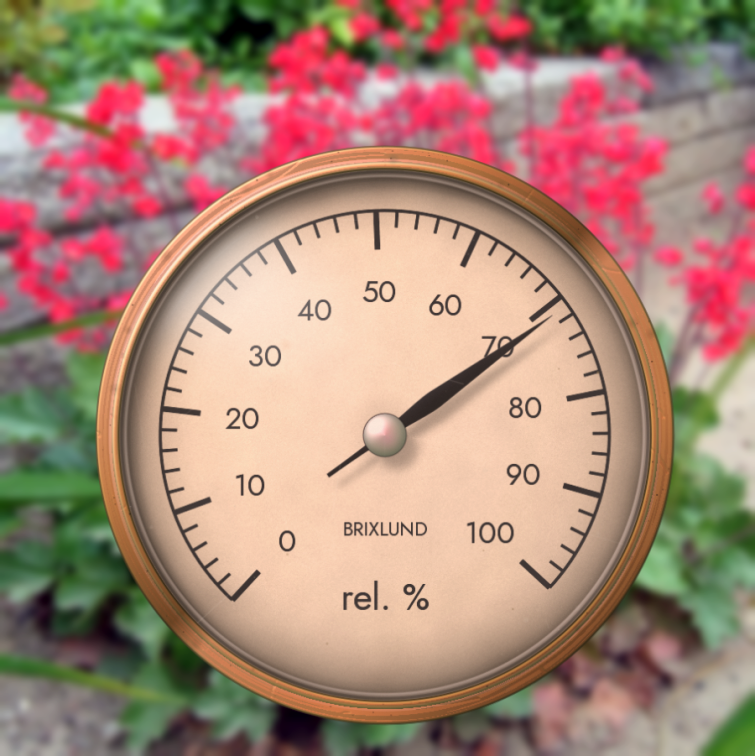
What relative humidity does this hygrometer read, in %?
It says 71 %
